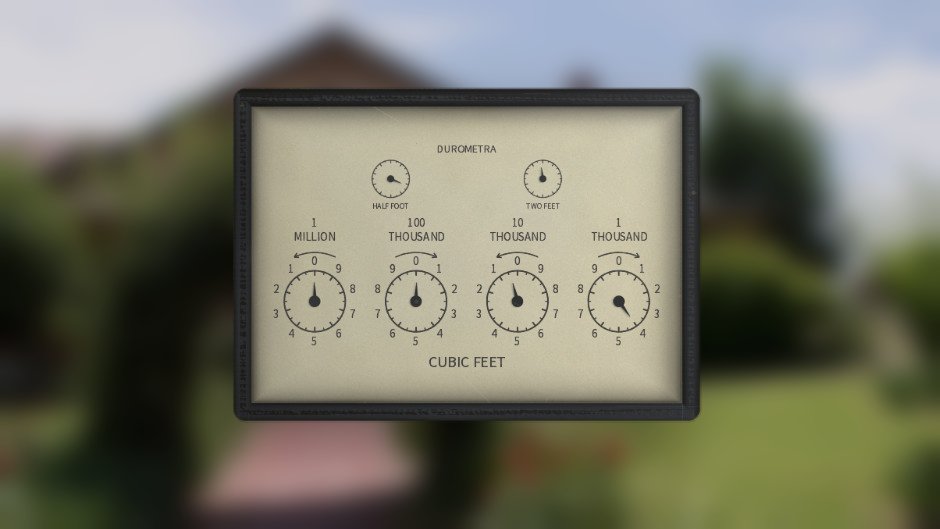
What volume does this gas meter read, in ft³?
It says 400 ft³
